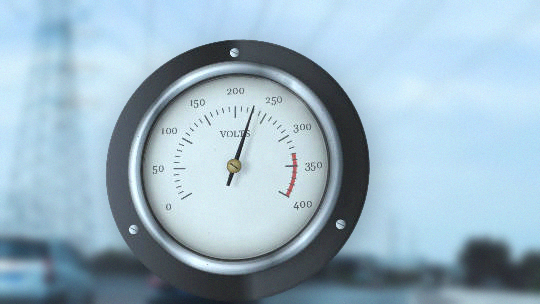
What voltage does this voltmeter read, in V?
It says 230 V
